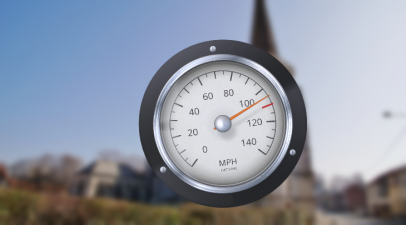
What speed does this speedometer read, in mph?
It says 105 mph
